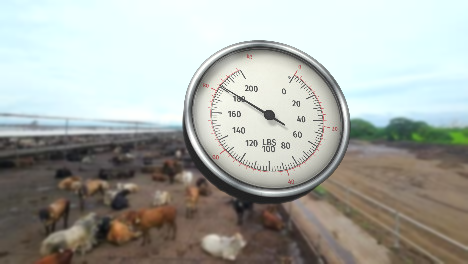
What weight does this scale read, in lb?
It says 180 lb
